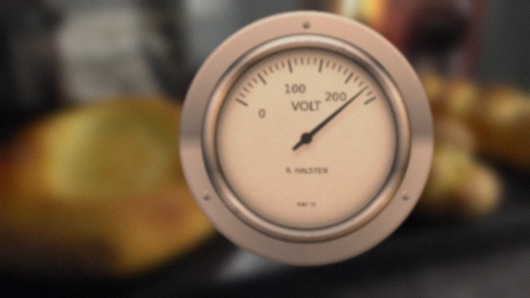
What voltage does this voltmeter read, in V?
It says 230 V
